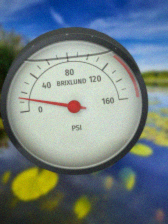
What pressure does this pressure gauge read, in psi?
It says 15 psi
